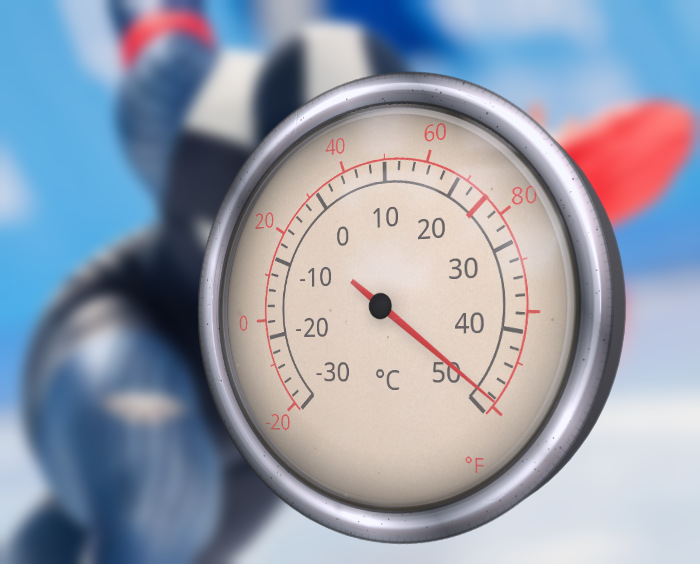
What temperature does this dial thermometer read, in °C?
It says 48 °C
